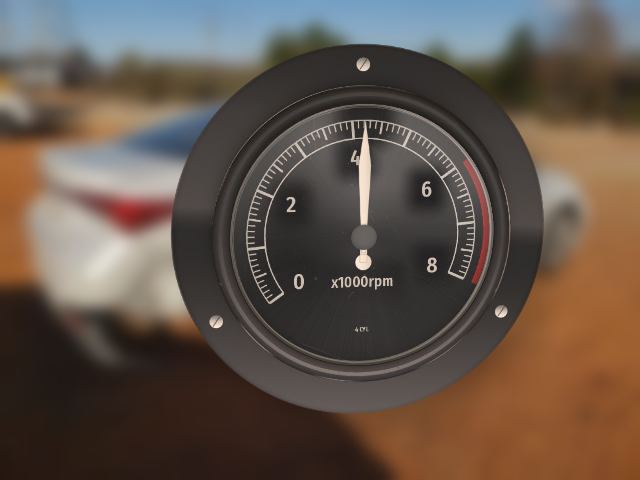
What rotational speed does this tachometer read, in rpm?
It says 4200 rpm
